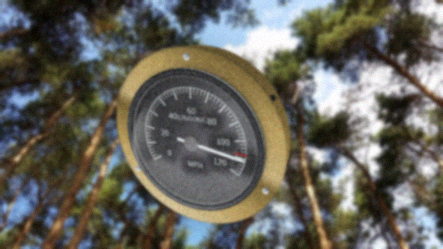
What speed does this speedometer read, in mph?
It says 110 mph
